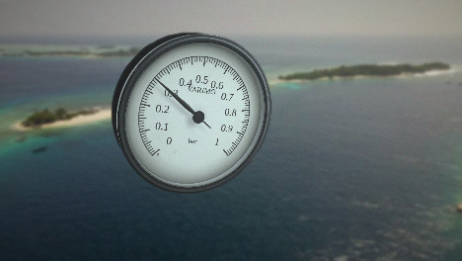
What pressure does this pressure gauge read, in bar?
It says 0.3 bar
